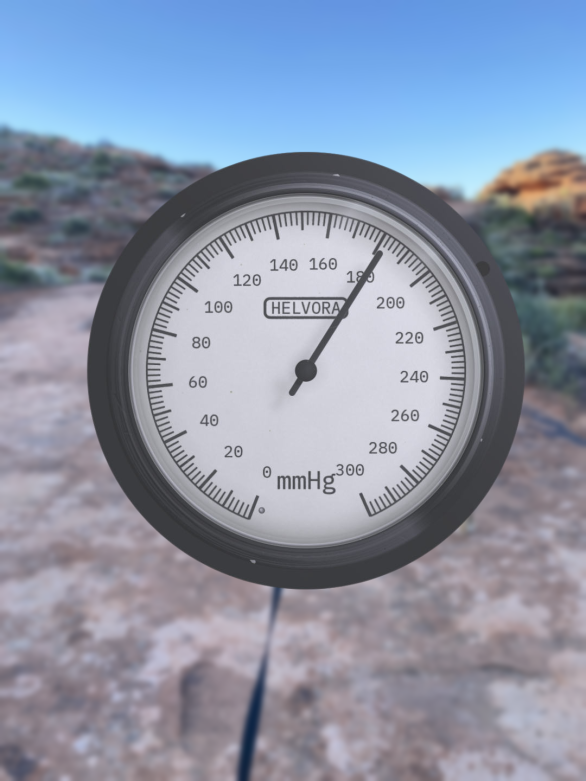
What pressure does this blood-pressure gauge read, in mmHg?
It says 182 mmHg
